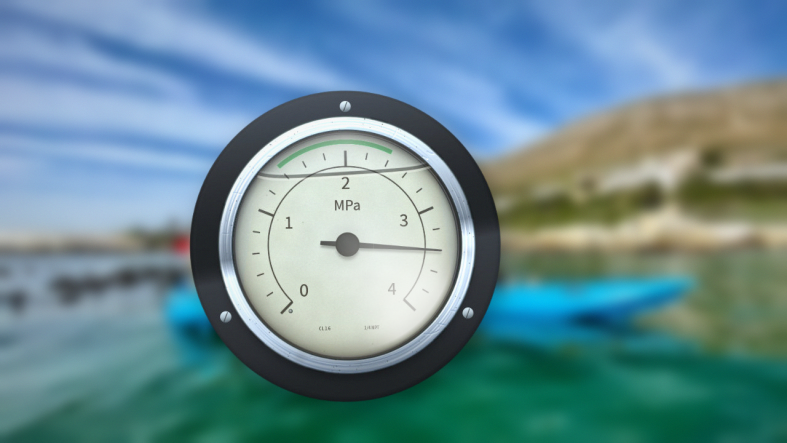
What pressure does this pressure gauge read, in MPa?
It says 3.4 MPa
